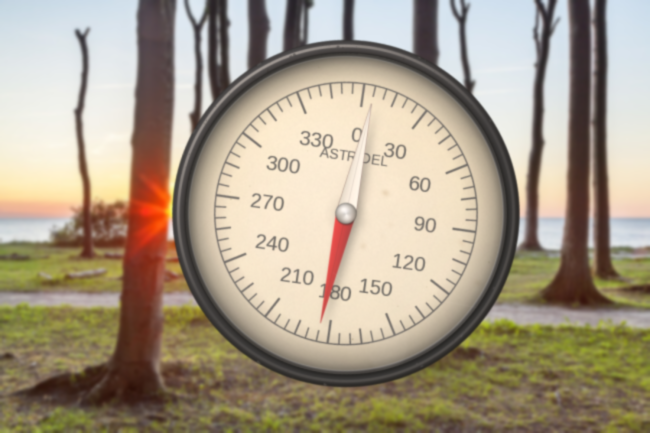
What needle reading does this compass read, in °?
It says 185 °
